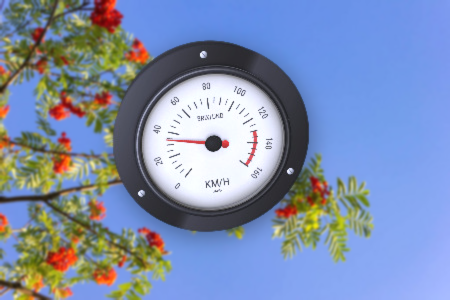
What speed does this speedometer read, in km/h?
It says 35 km/h
